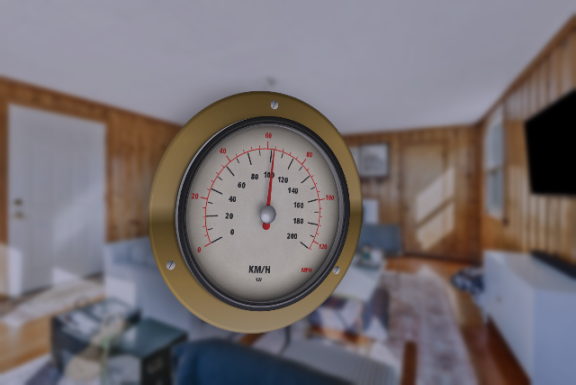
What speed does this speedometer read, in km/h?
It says 100 km/h
